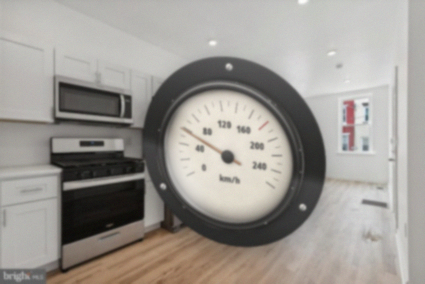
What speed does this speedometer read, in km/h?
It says 60 km/h
